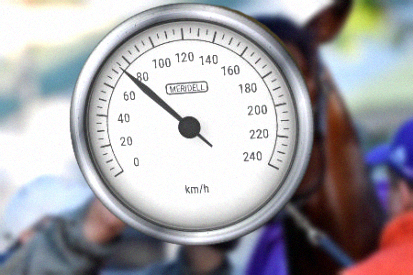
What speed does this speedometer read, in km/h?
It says 75 km/h
